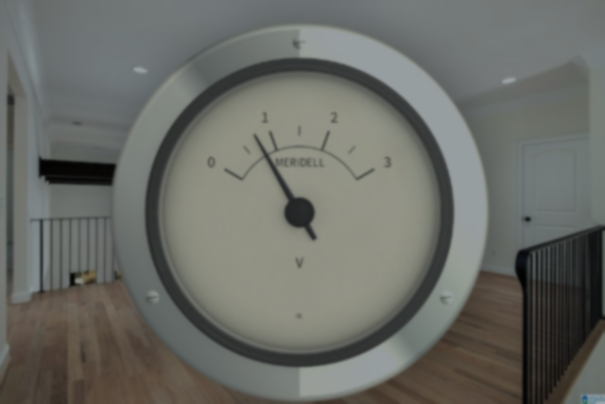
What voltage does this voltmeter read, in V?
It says 0.75 V
